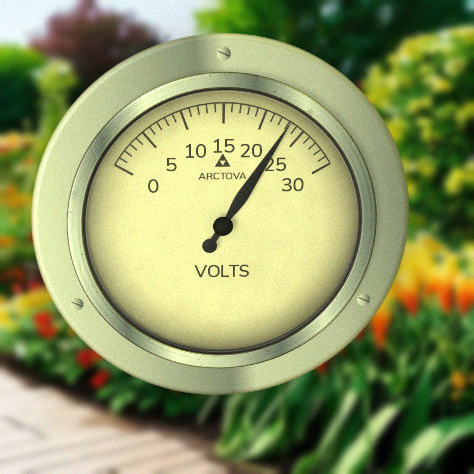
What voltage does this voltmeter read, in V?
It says 23 V
